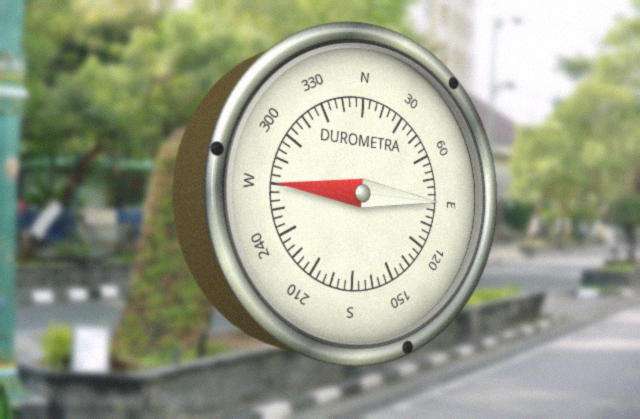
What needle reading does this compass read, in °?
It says 270 °
